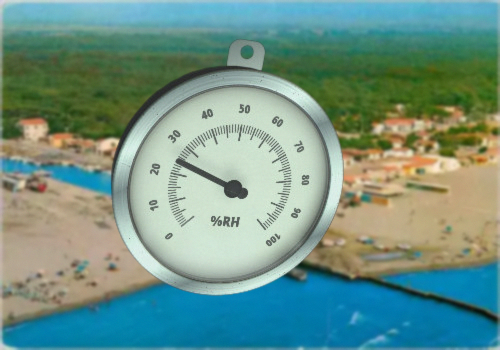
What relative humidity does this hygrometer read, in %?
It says 25 %
